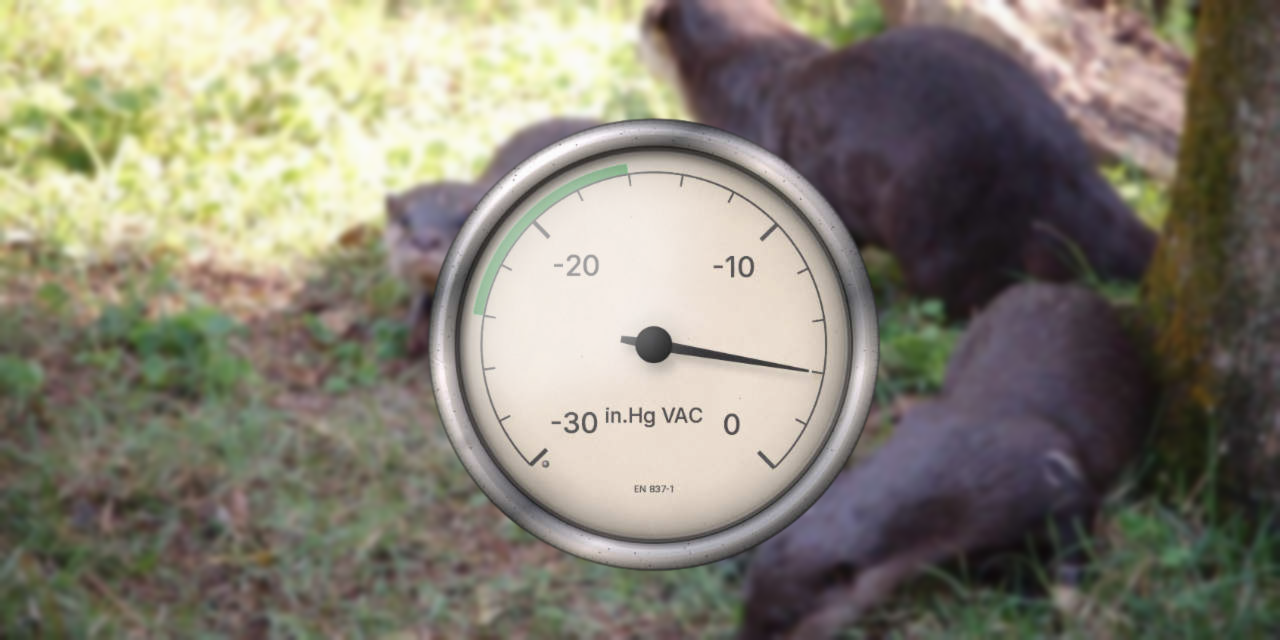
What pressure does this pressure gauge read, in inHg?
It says -4 inHg
